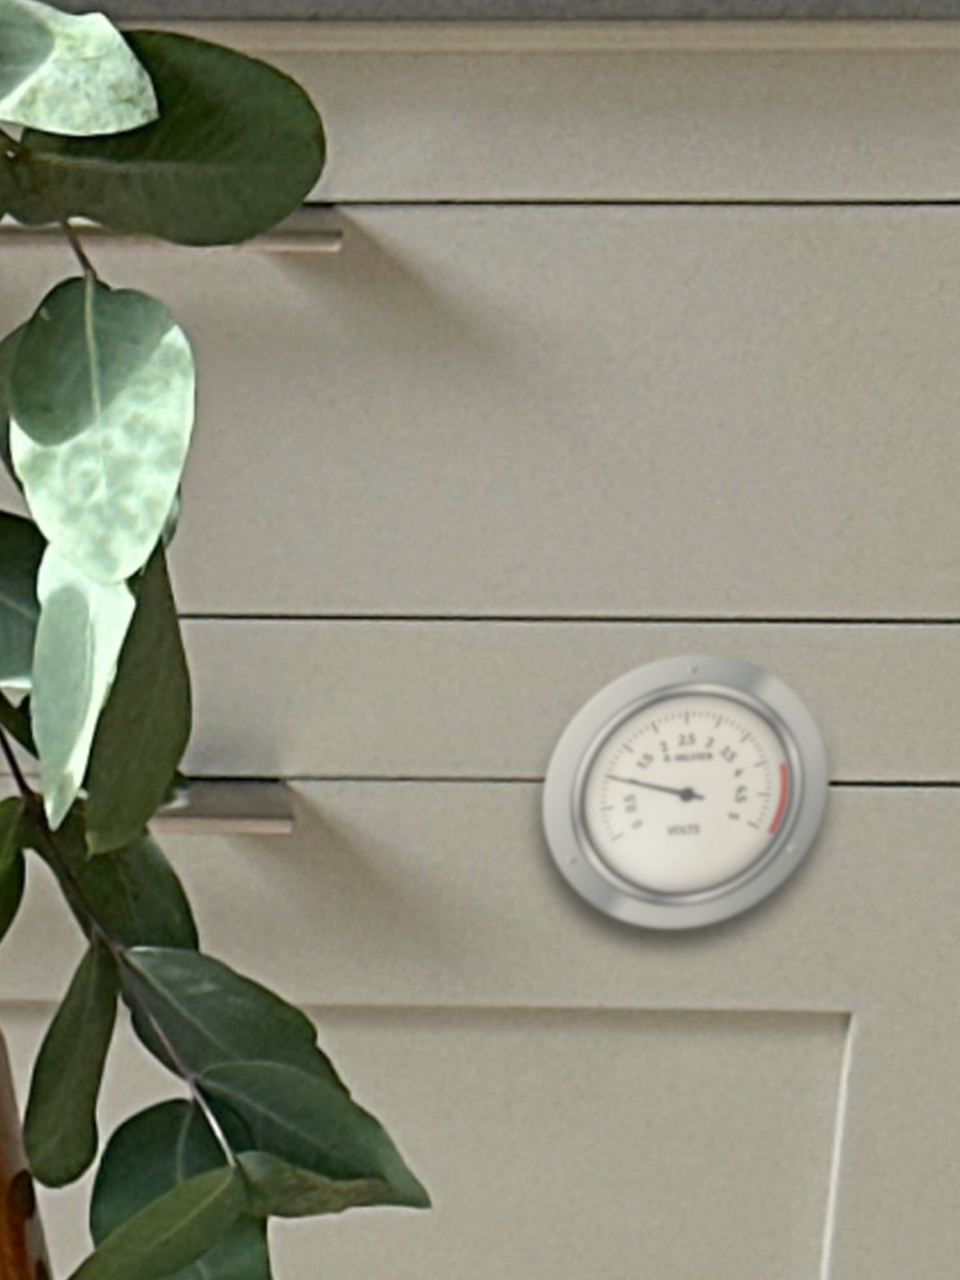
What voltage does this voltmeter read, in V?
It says 1 V
